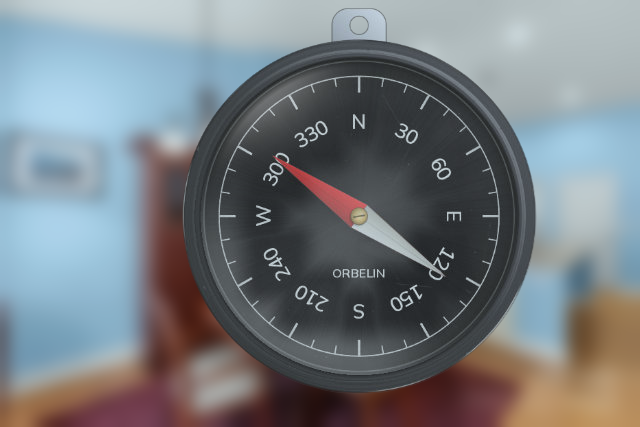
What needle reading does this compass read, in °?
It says 305 °
